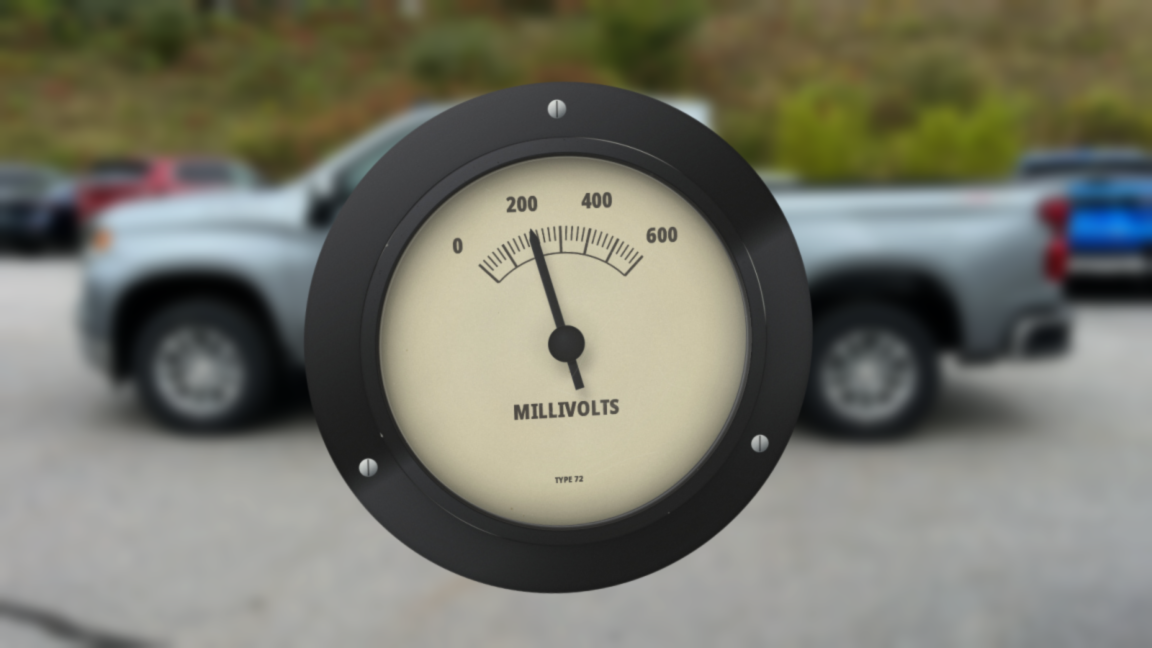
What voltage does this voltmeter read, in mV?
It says 200 mV
